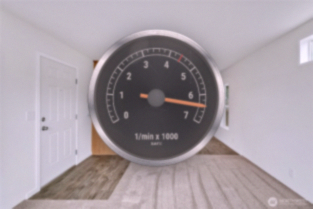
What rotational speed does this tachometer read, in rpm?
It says 6400 rpm
